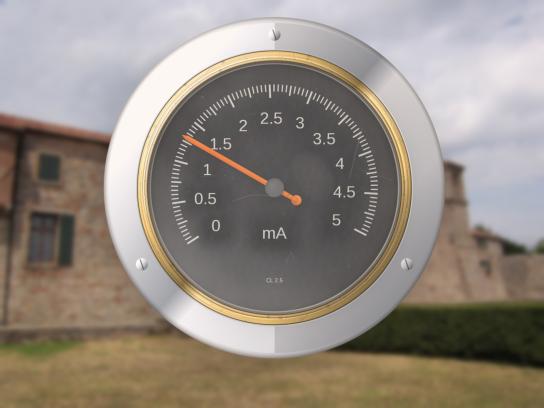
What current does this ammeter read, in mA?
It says 1.3 mA
